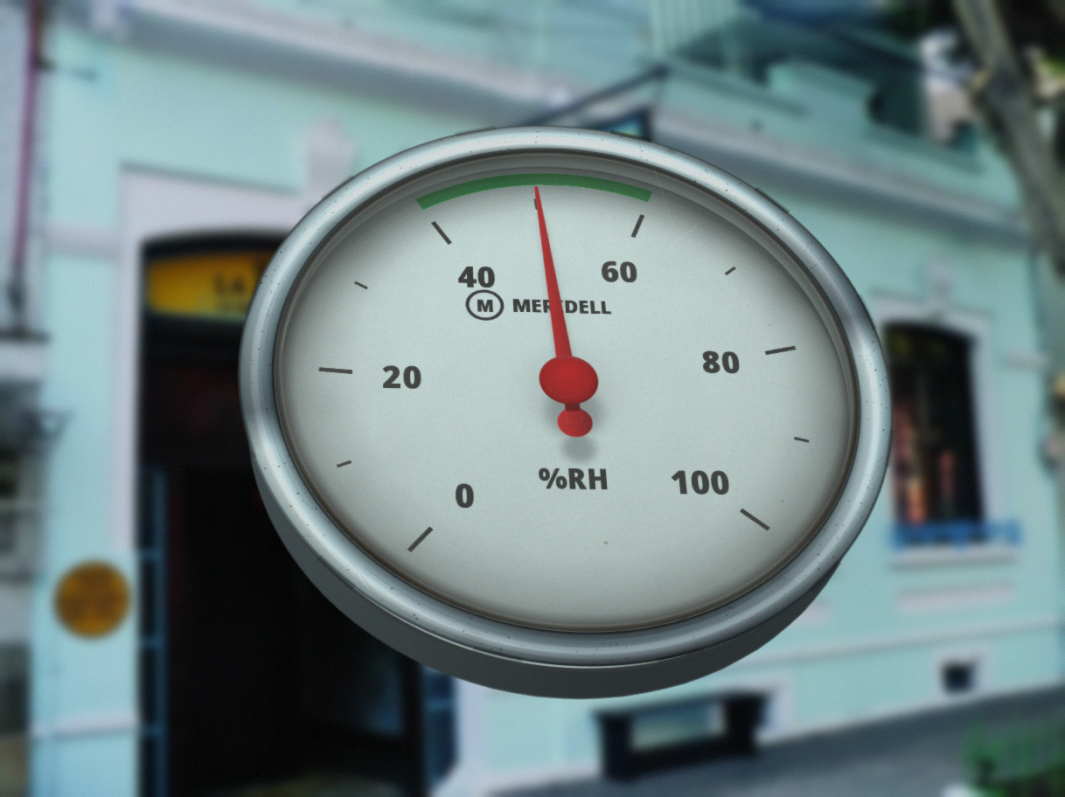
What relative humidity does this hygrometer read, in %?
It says 50 %
